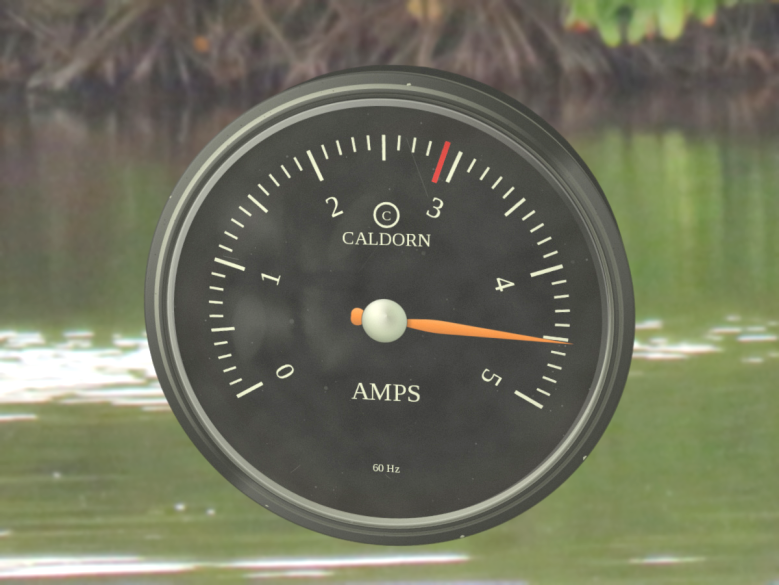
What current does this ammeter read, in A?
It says 4.5 A
